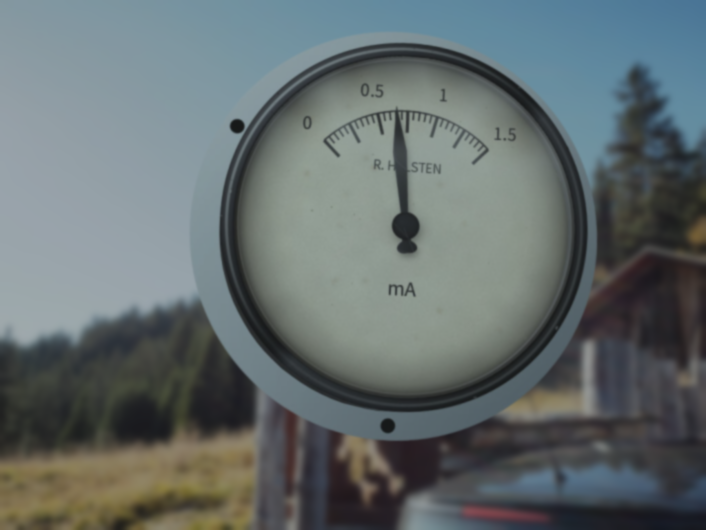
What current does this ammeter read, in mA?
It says 0.65 mA
